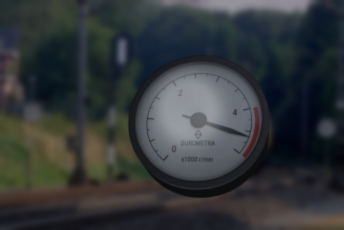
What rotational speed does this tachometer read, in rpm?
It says 4625 rpm
